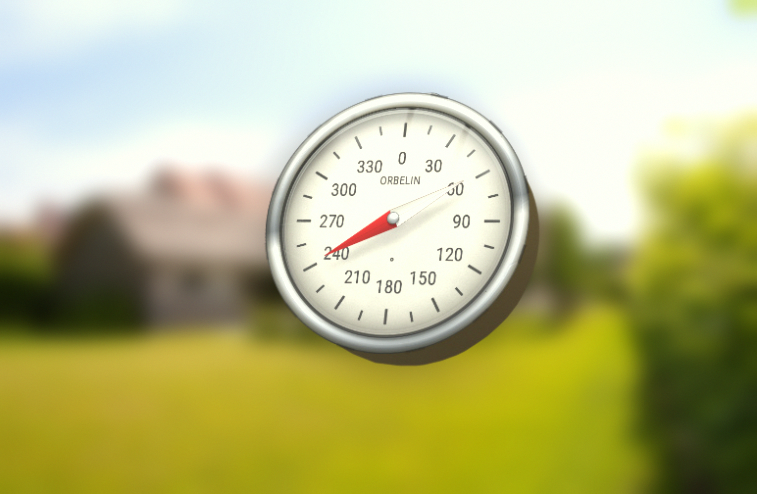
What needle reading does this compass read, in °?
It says 240 °
